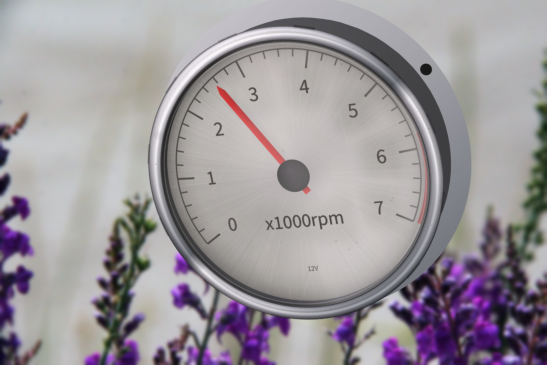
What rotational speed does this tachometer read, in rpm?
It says 2600 rpm
